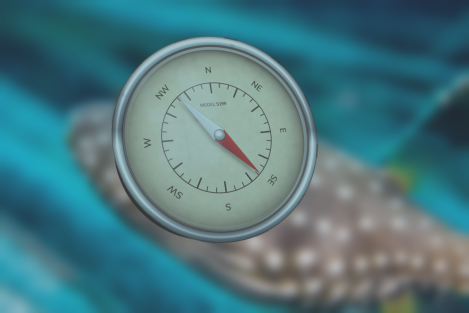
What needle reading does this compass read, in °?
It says 140 °
